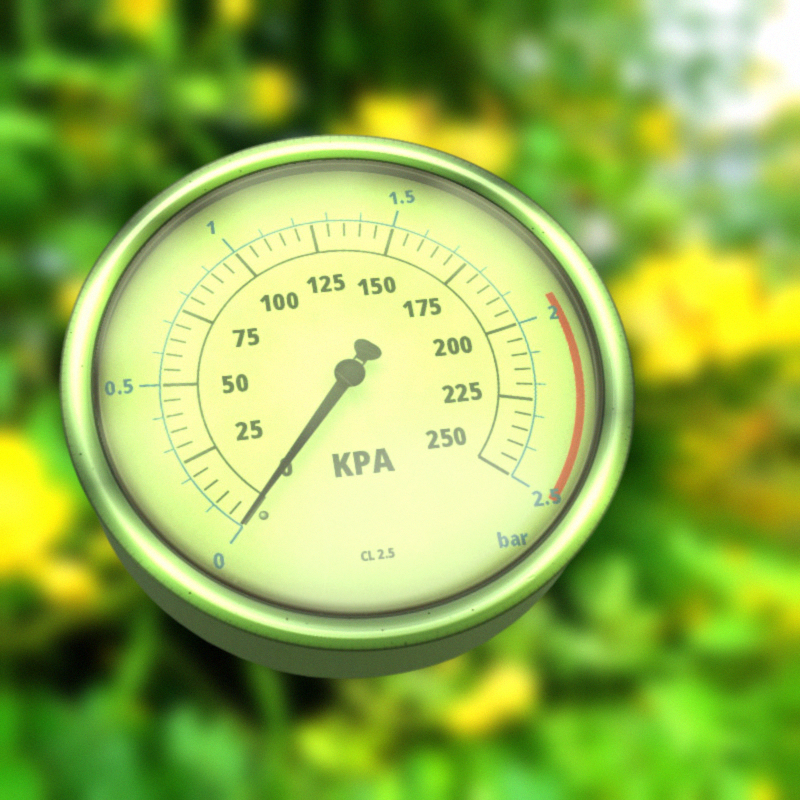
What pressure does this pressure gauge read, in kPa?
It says 0 kPa
